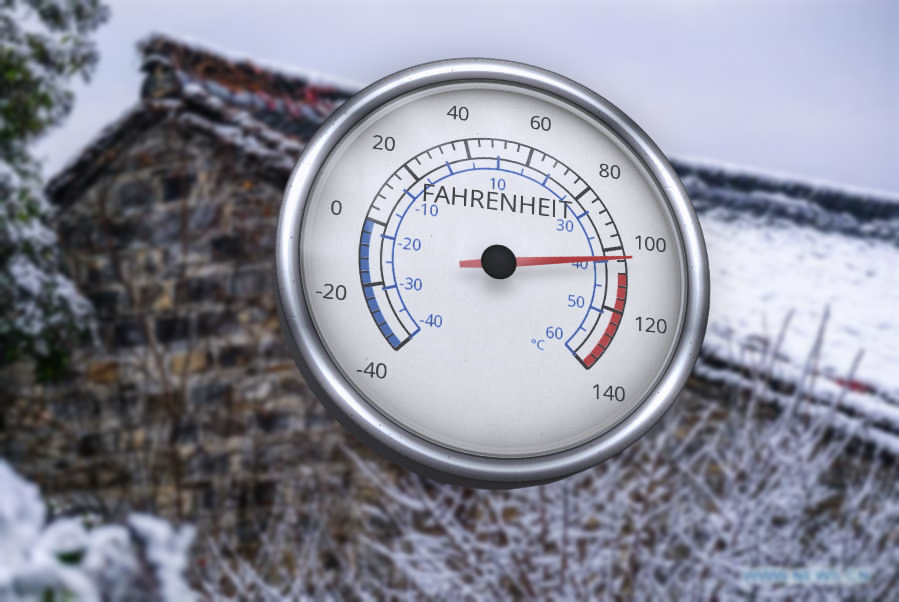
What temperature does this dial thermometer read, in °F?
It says 104 °F
